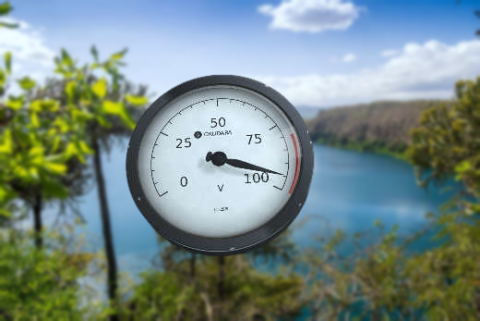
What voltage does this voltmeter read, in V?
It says 95 V
